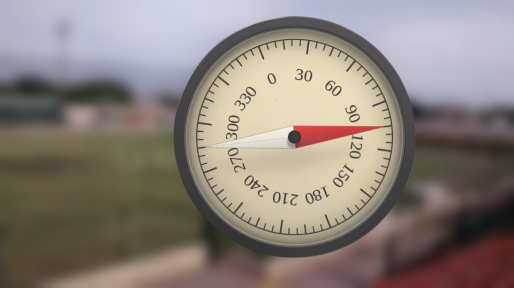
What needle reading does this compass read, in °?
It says 105 °
